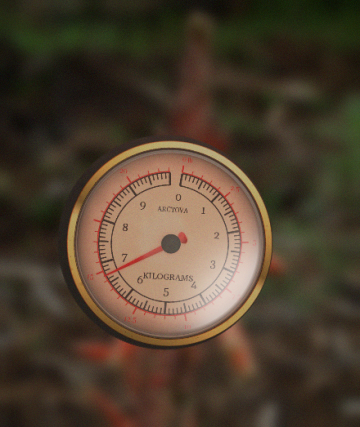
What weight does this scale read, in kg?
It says 6.7 kg
